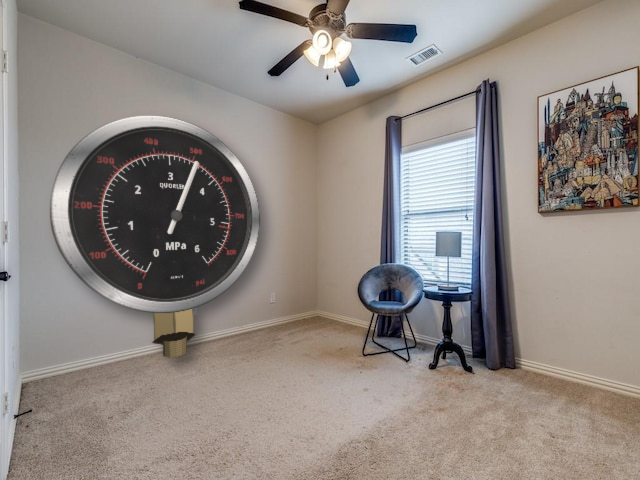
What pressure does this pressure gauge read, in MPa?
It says 3.5 MPa
